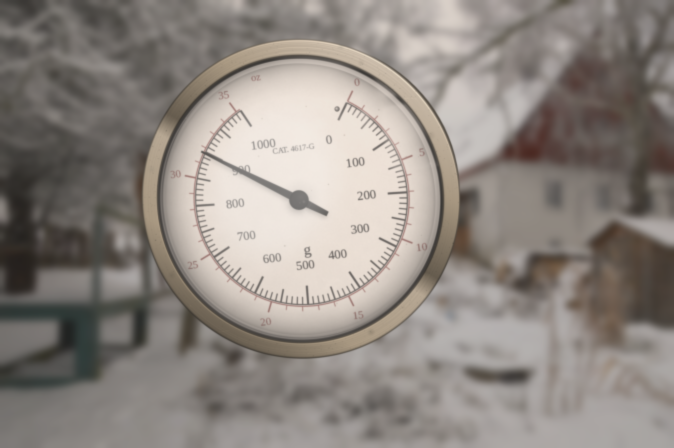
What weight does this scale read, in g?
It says 900 g
